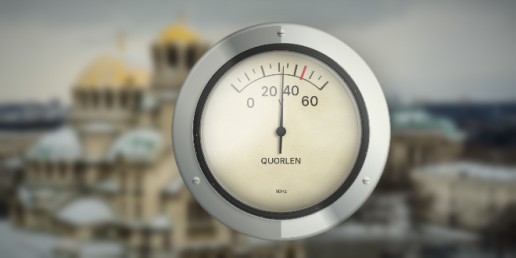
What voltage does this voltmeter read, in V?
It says 32.5 V
